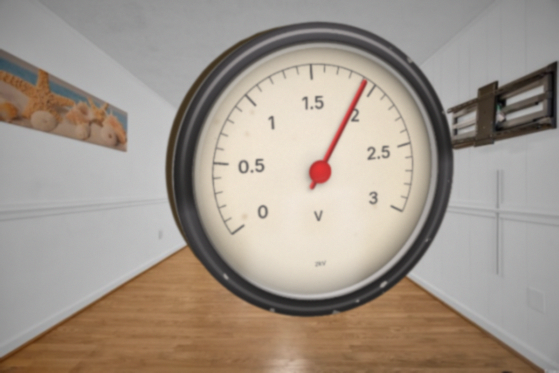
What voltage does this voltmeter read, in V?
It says 1.9 V
